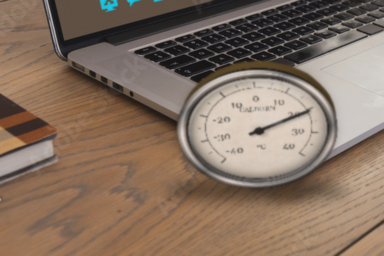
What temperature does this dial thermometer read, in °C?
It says 20 °C
